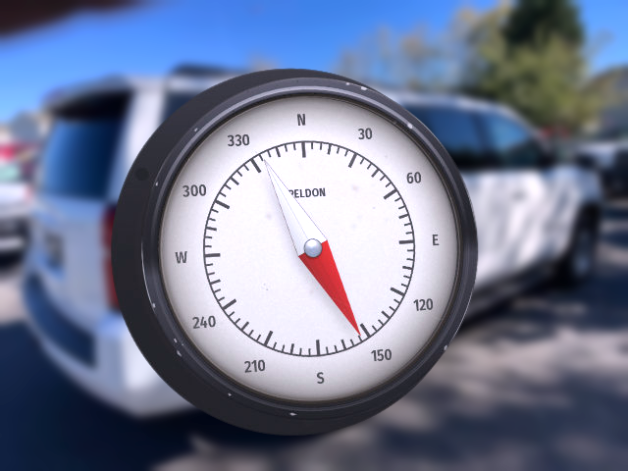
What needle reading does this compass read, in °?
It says 155 °
